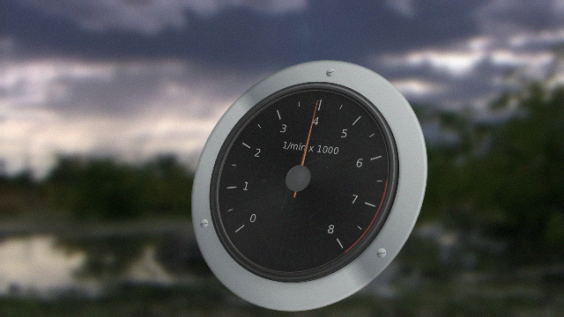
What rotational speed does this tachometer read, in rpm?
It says 4000 rpm
